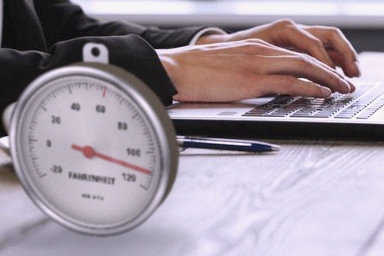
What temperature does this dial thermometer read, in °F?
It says 110 °F
